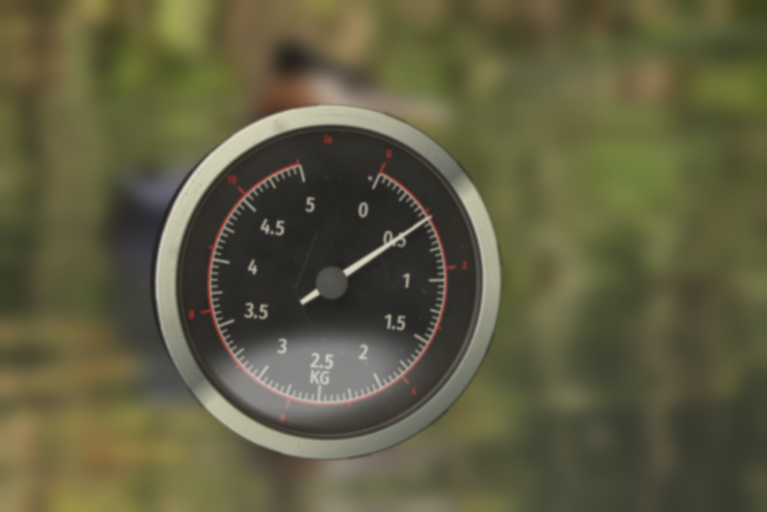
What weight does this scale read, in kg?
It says 0.5 kg
